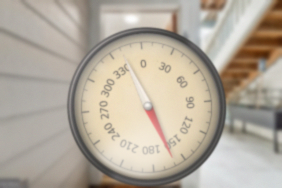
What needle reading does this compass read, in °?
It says 160 °
